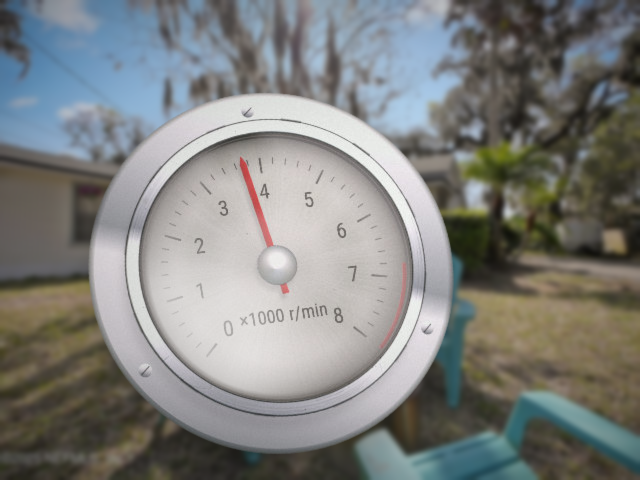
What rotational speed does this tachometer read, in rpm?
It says 3700 rpm
